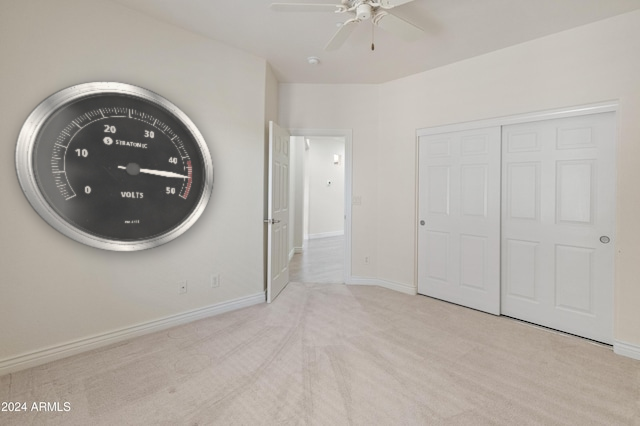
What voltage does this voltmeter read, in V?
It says 45 V
